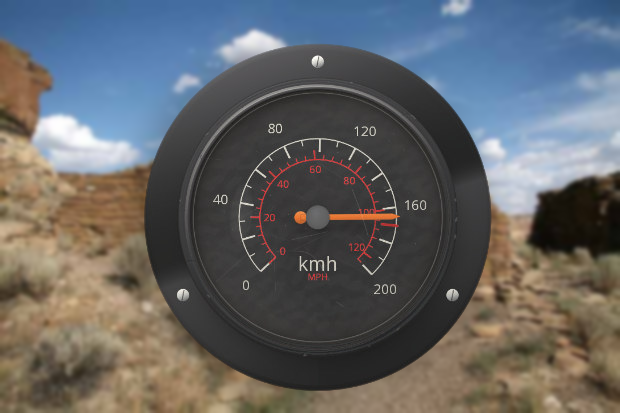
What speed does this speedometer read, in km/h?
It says 165 km/h
